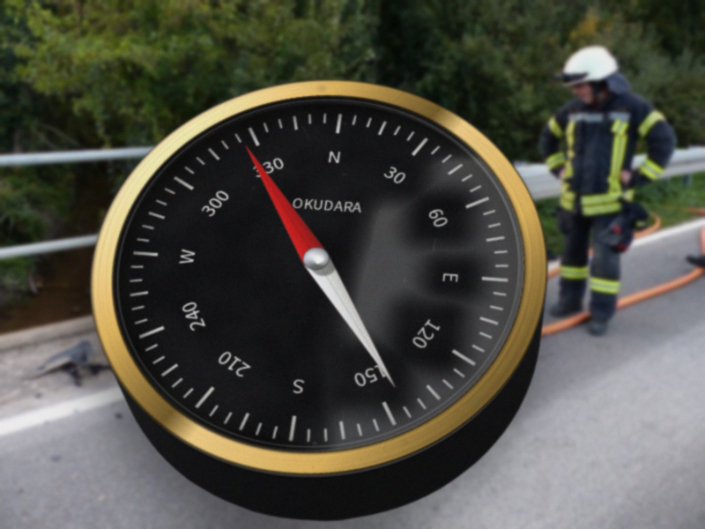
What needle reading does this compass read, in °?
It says 325 °
